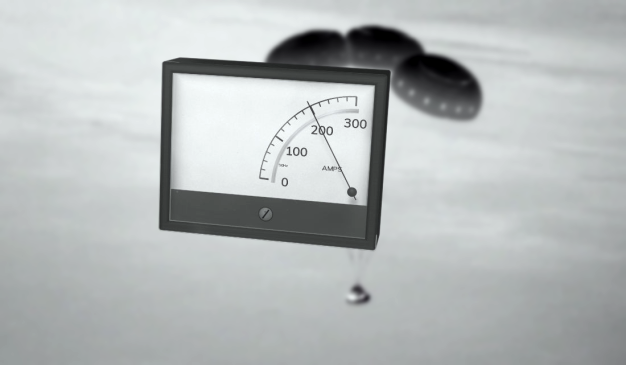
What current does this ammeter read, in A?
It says 200 A
